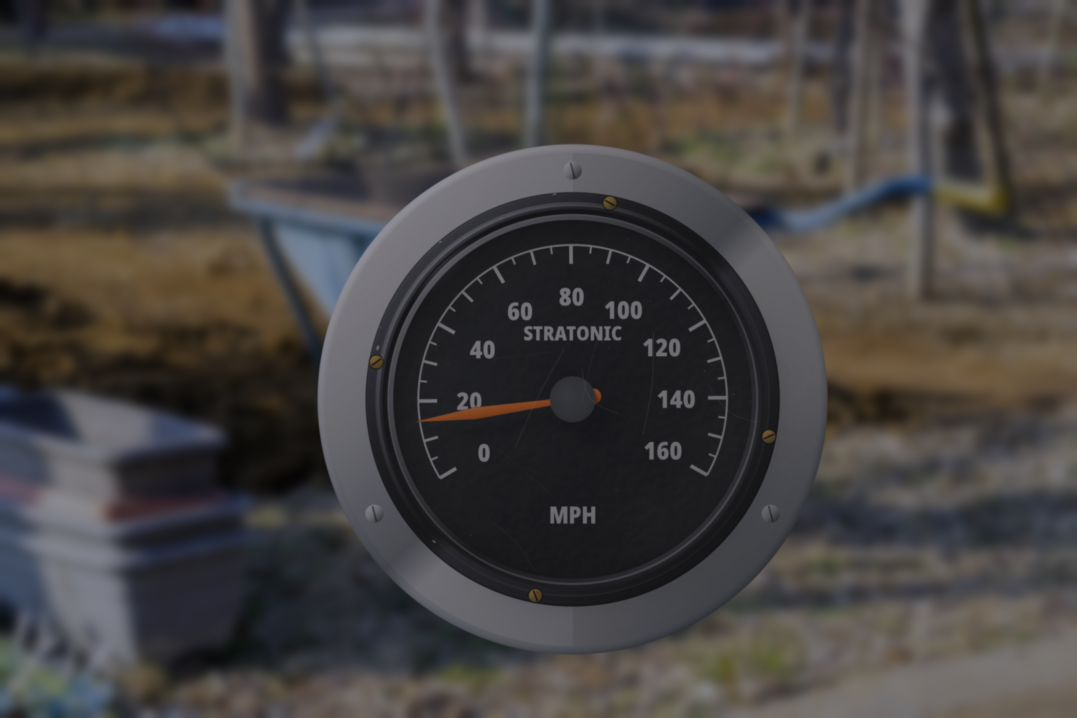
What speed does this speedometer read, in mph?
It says 15 mph
